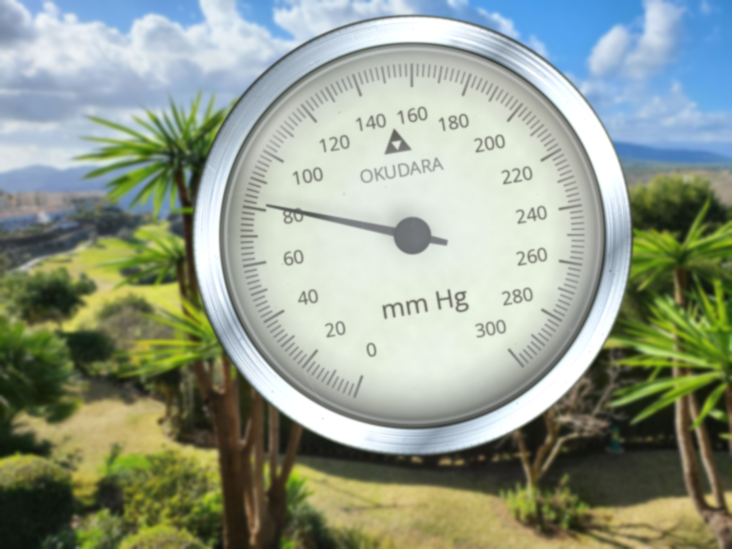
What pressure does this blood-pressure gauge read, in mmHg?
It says 82 mmHg
